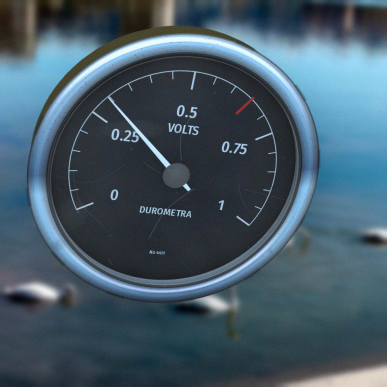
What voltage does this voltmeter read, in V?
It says 0.3 V
